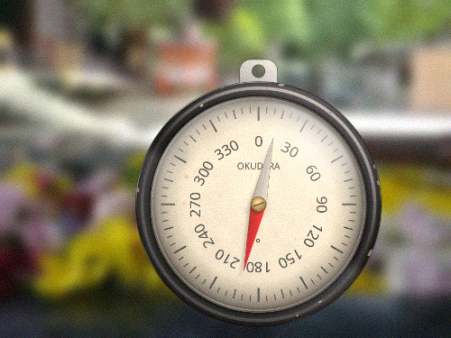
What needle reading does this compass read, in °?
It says 192.5 °
